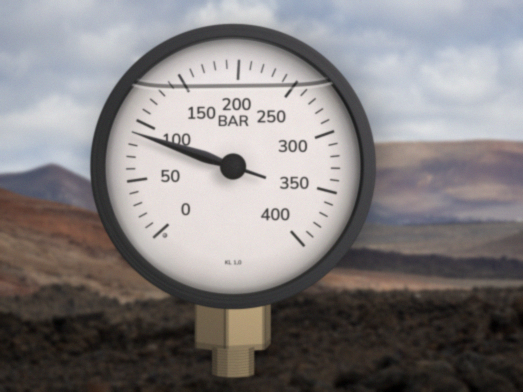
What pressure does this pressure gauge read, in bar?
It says 90 bar
